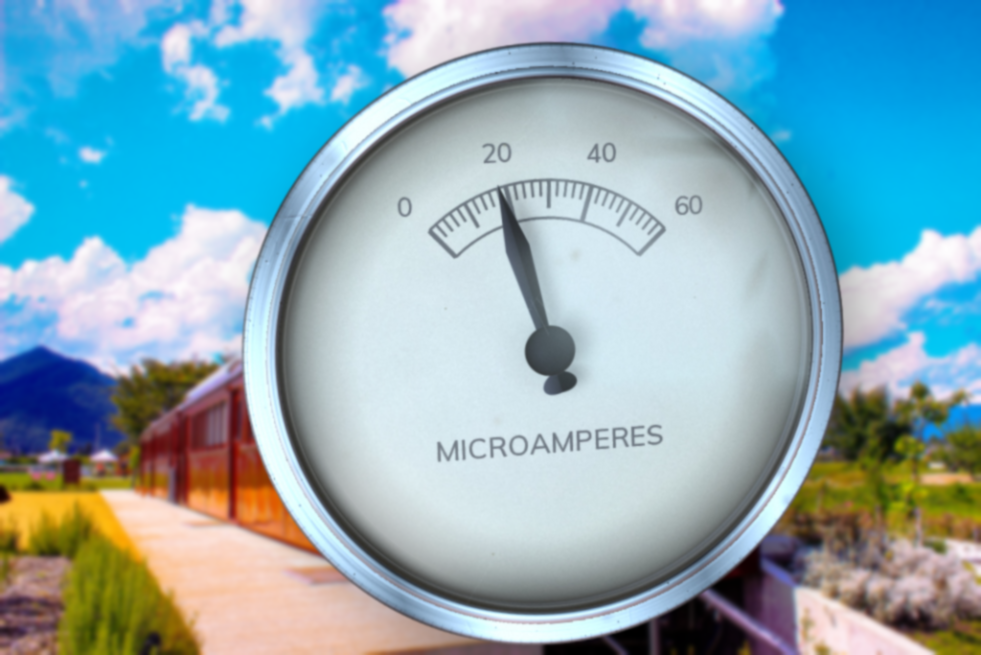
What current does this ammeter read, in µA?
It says 18 µA
